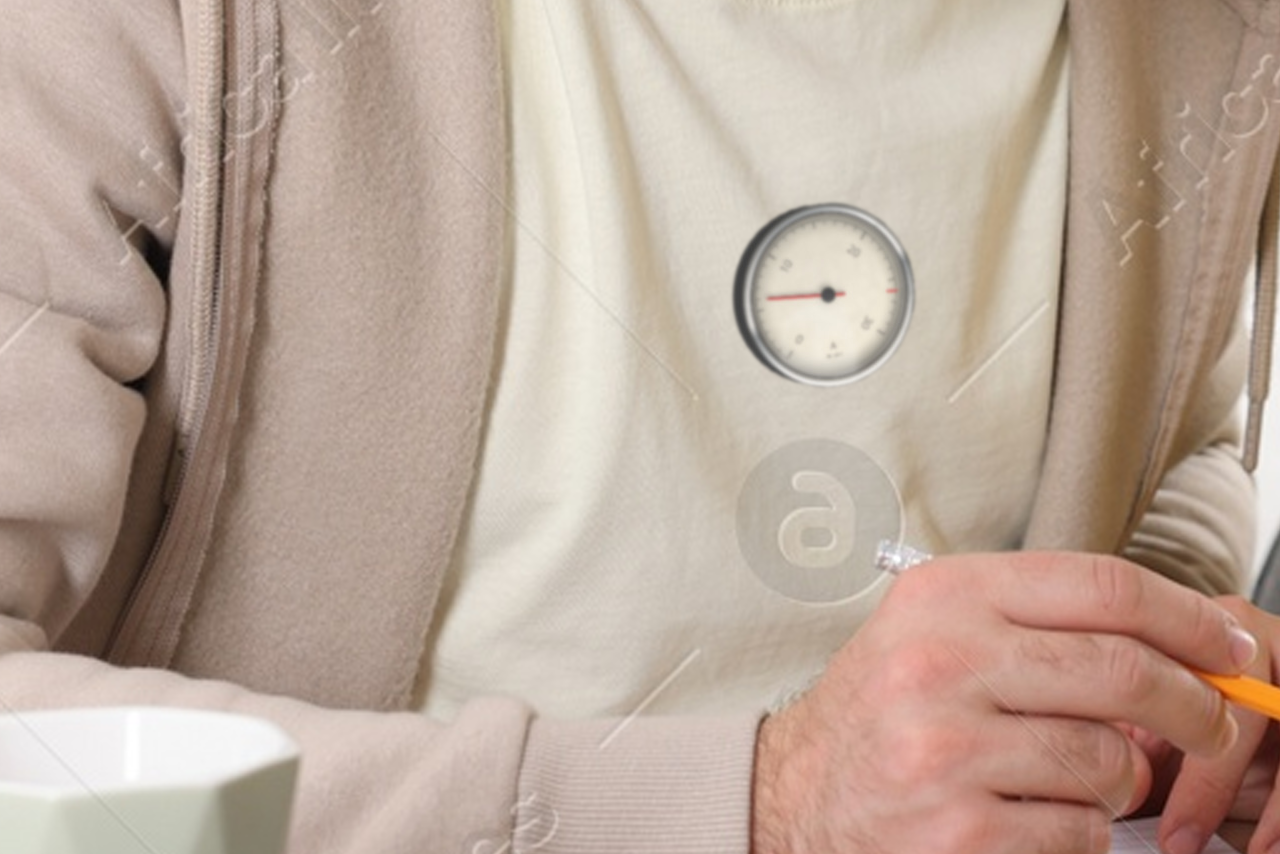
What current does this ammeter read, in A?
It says 6 A
